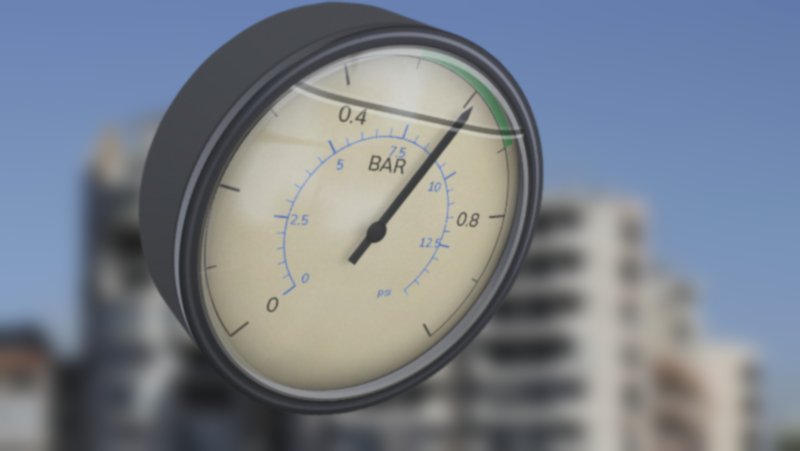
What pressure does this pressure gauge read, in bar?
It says 0.6 bar
